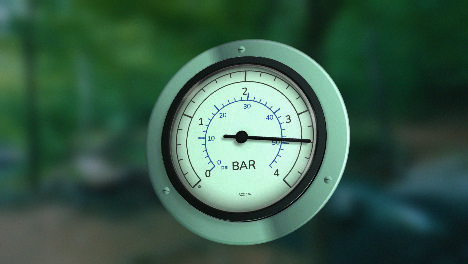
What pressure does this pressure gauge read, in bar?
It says 3.4 bar
